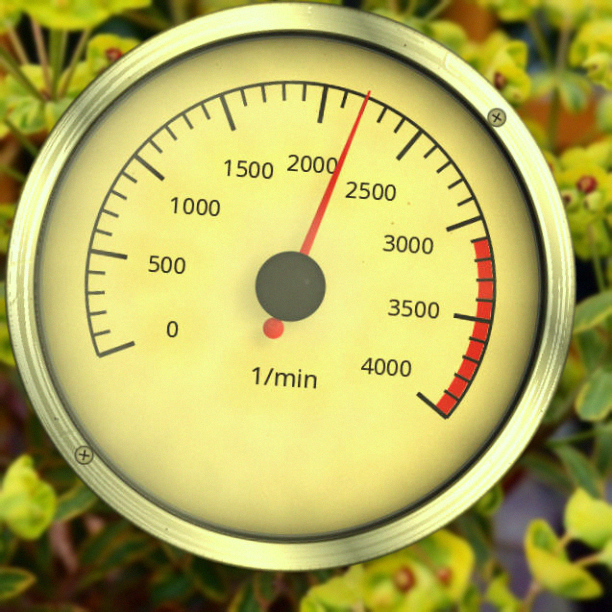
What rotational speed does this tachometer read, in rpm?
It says 2200 rpm
